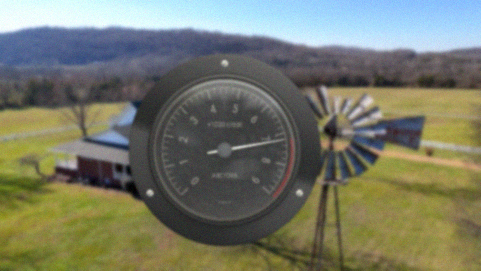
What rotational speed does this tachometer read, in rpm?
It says 7200 rpm
